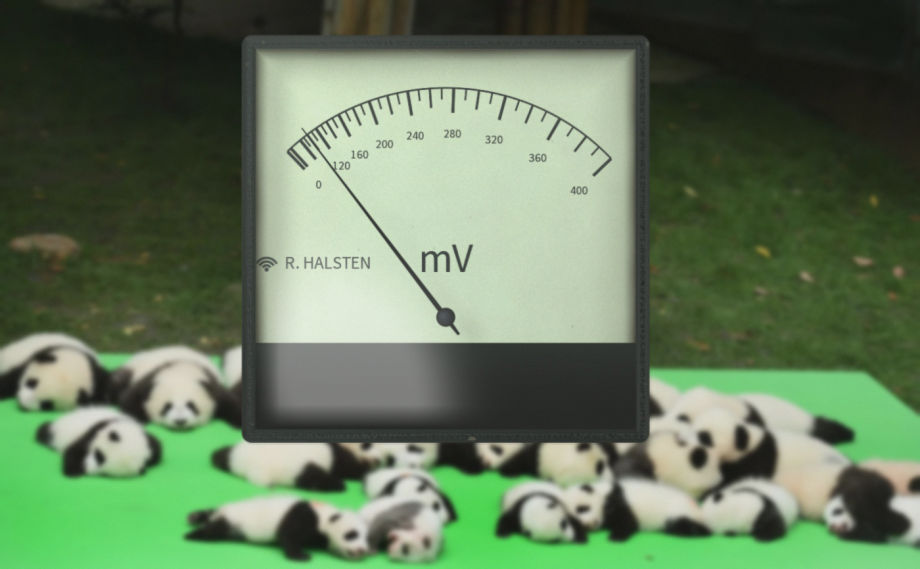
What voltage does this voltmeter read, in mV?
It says 100 mV
